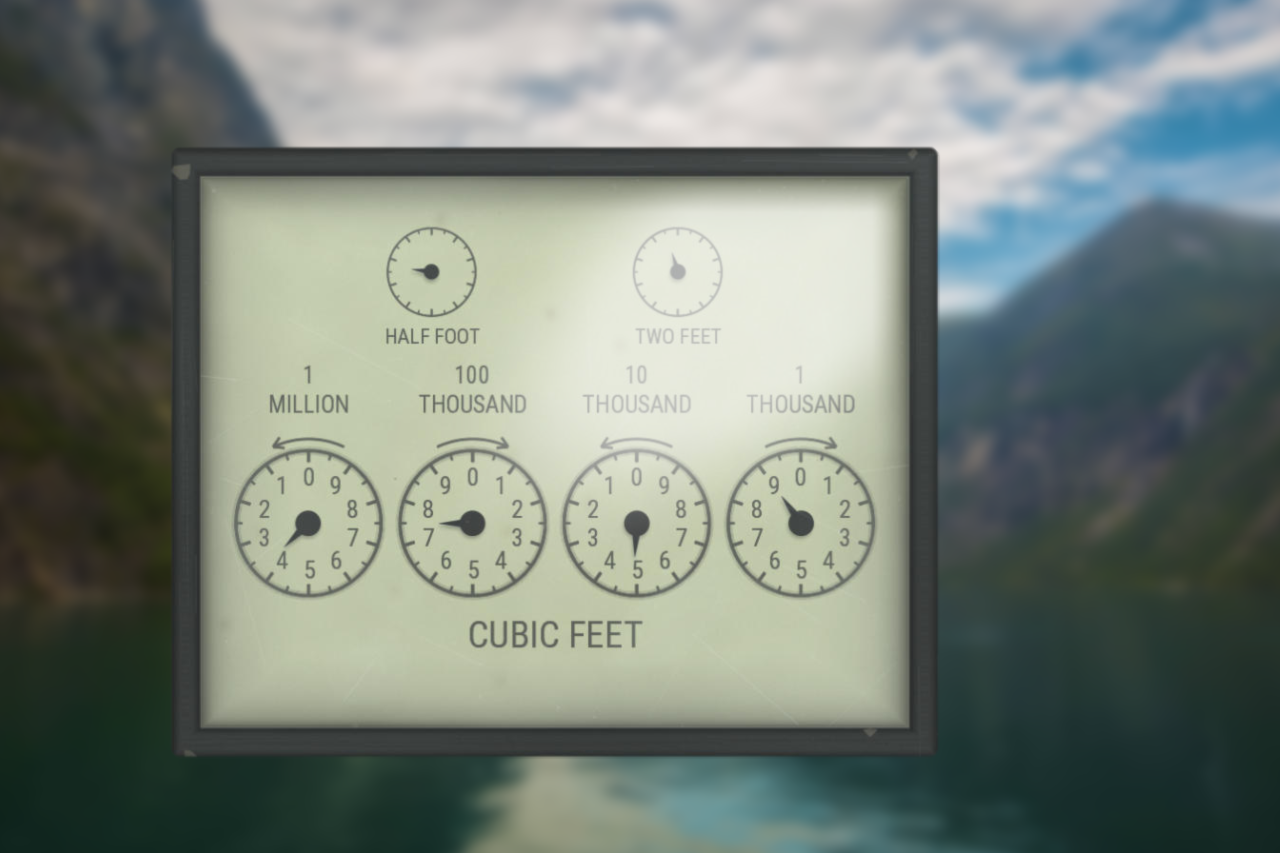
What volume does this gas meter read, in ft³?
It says 374900 ft³
